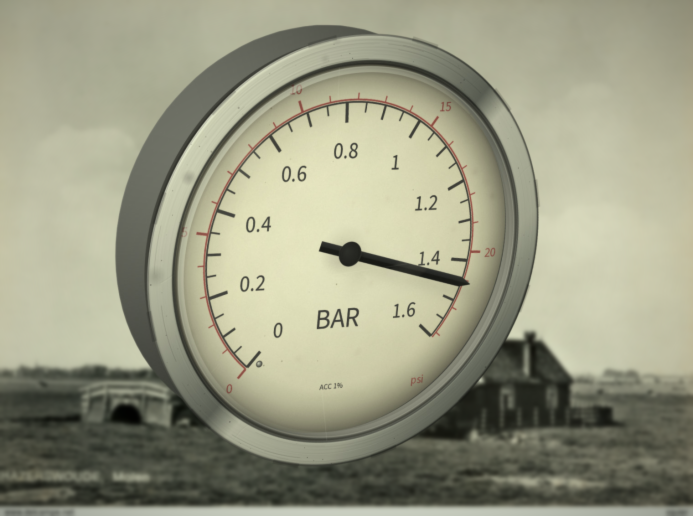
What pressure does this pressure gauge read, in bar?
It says 1.45 bar
